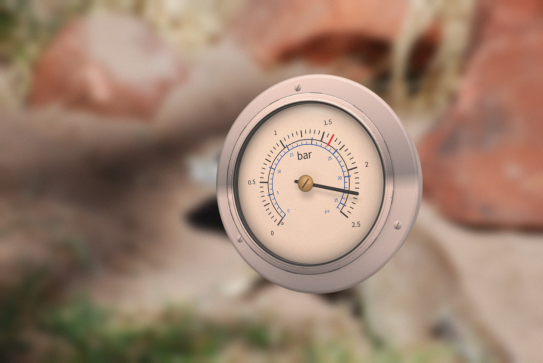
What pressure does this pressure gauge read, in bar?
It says 2.25 bar
